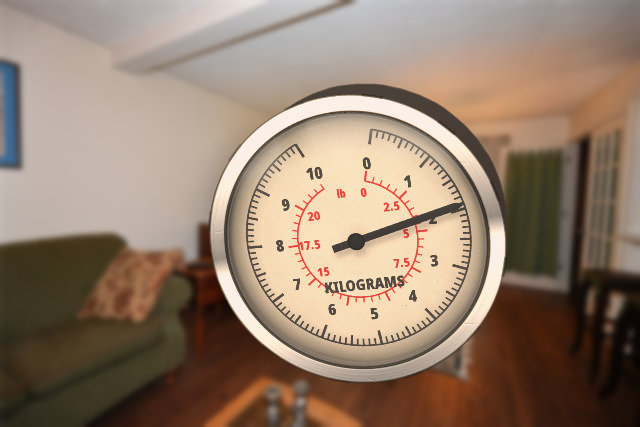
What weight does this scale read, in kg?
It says 1.9 kg
